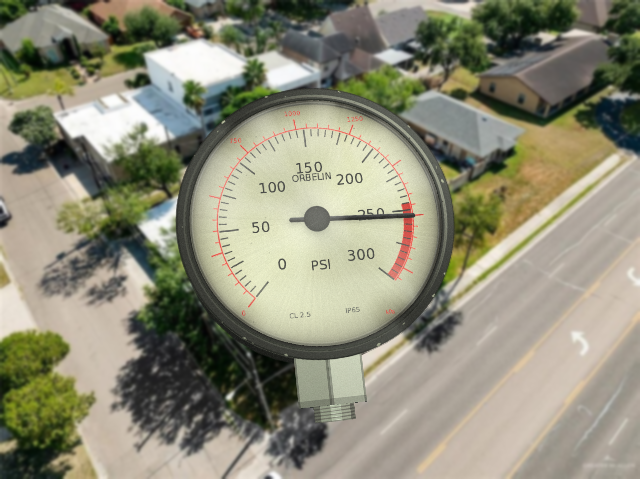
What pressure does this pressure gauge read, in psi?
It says 255 psi
